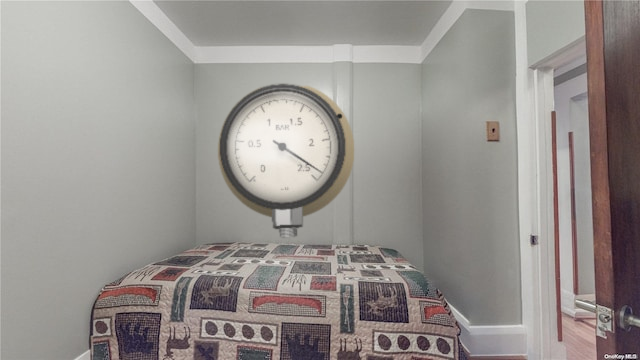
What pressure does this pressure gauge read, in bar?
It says 2.4 bar
